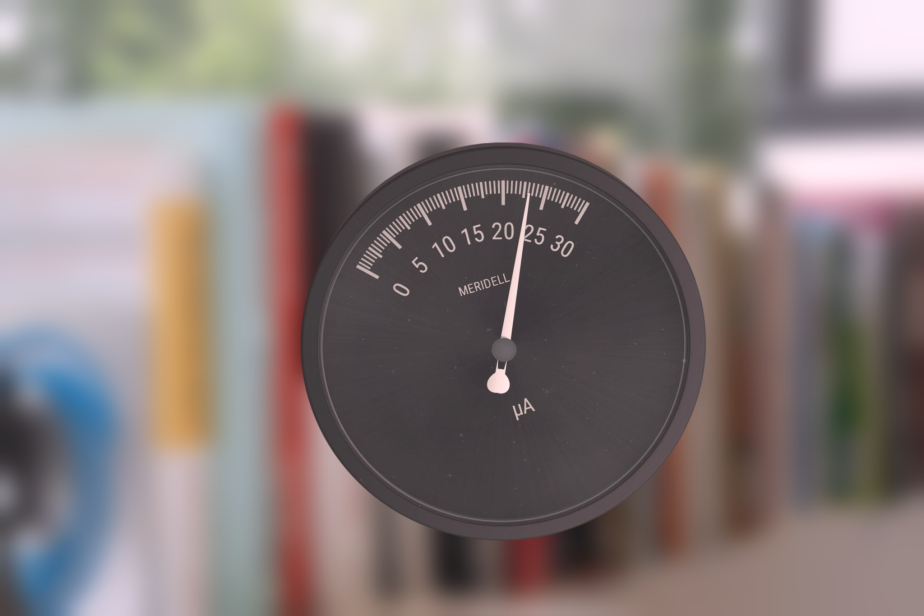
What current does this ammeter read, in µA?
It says 23 µA
